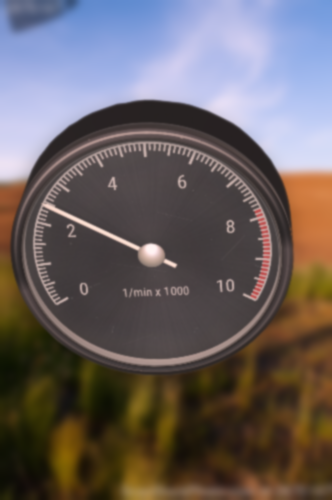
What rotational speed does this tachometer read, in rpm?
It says 2500 rpm
